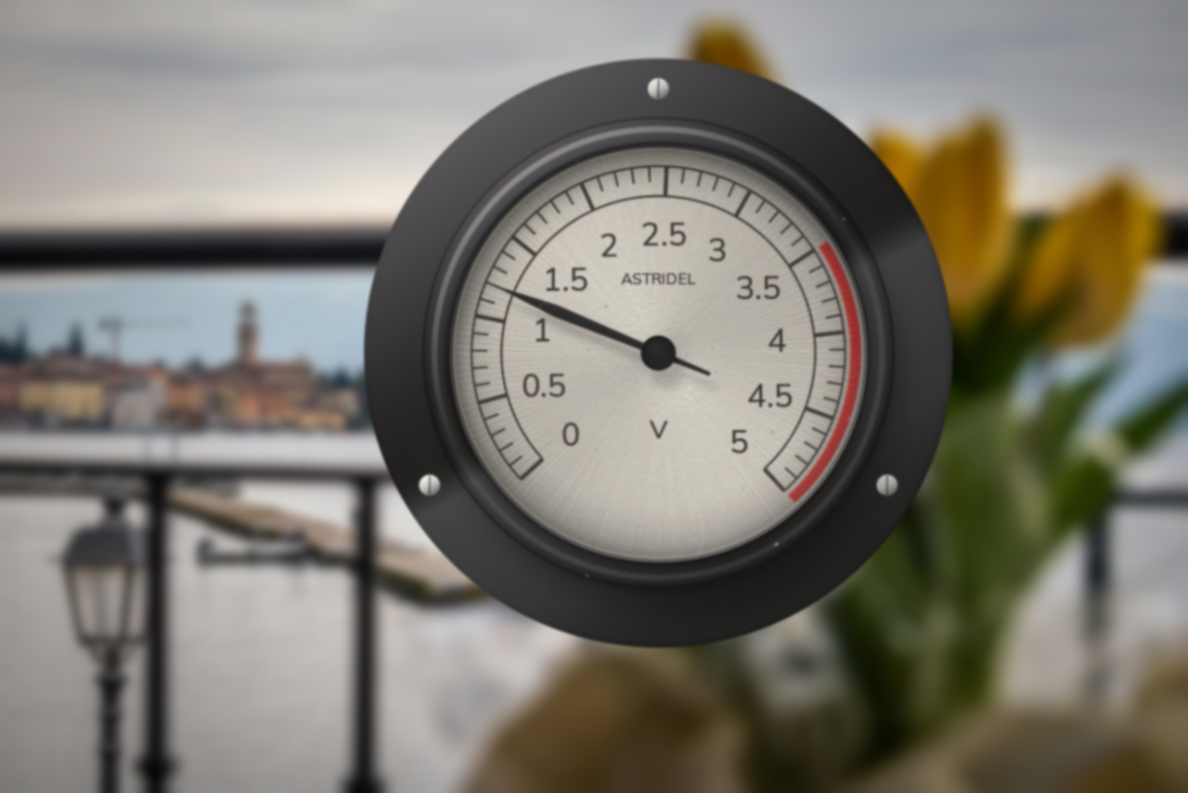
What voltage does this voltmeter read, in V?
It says 1.2 V
